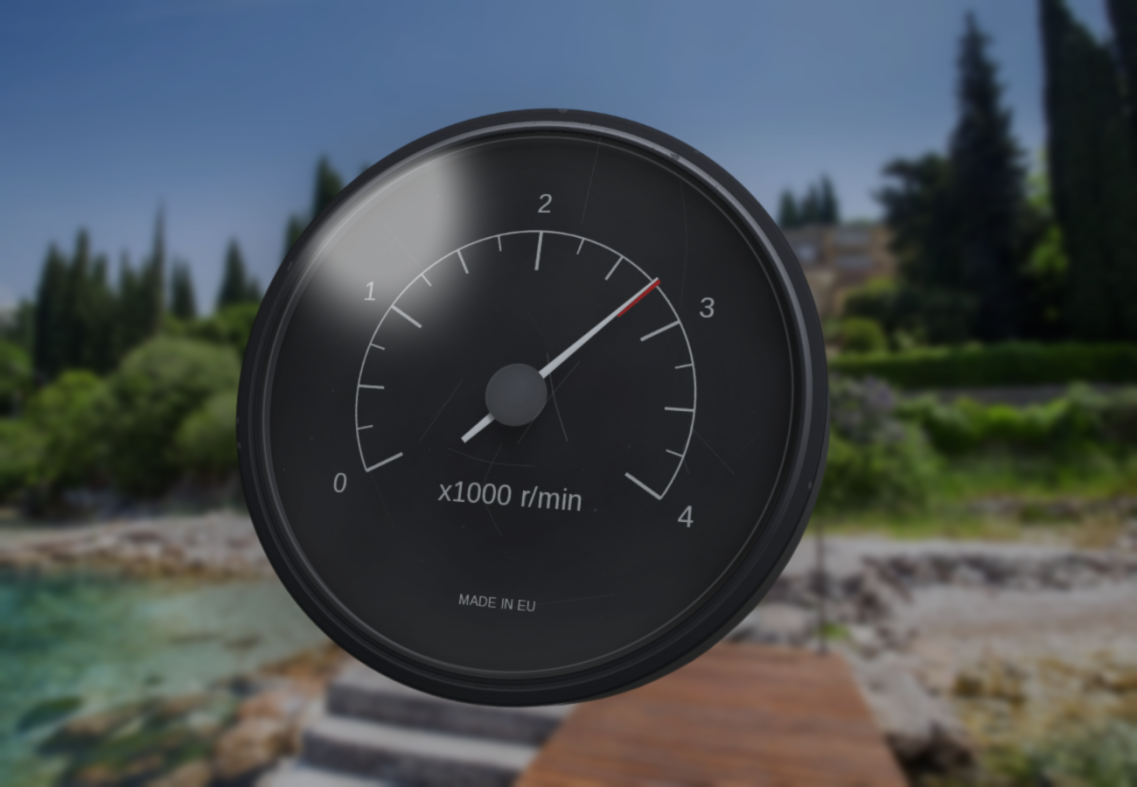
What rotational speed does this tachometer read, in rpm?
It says 2750 rpm
